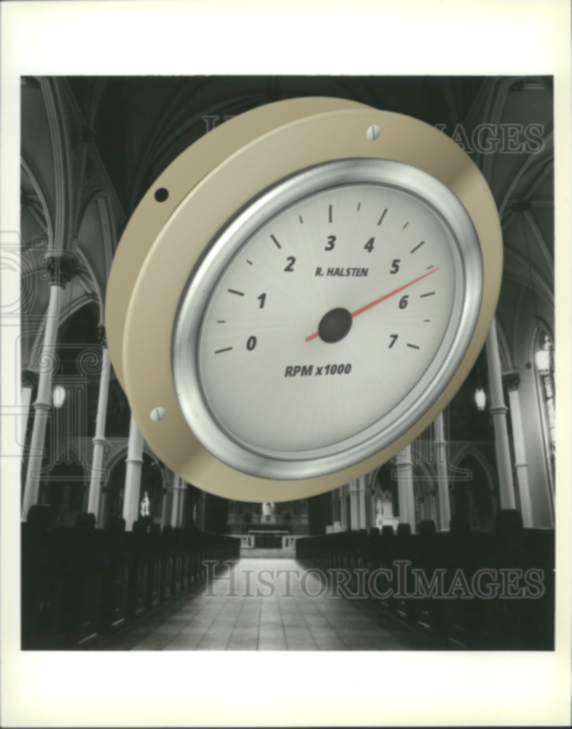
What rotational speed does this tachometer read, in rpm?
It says 5500 rpm
